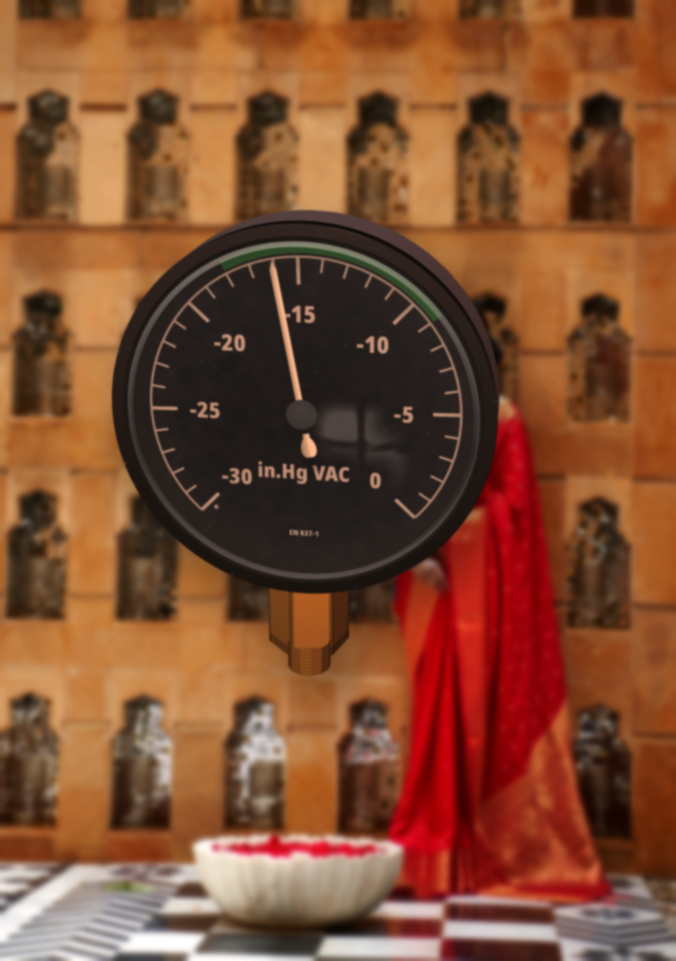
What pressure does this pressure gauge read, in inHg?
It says -16 inHg
